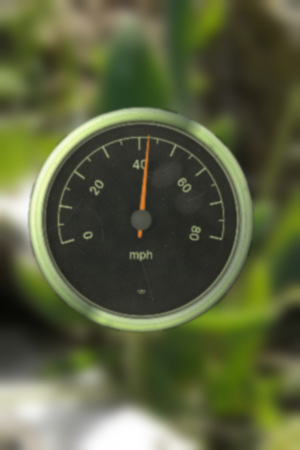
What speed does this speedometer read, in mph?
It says 42.5 mph
